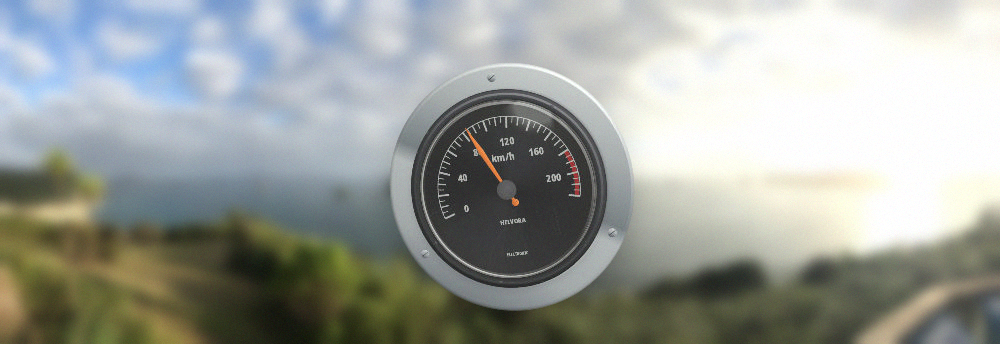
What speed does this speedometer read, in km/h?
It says 85 km/h
